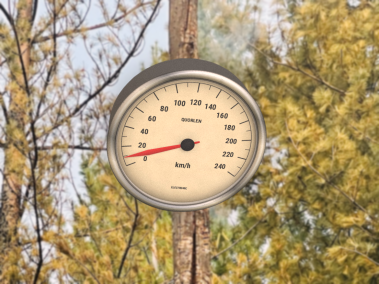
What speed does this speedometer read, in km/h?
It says 10 km/h
